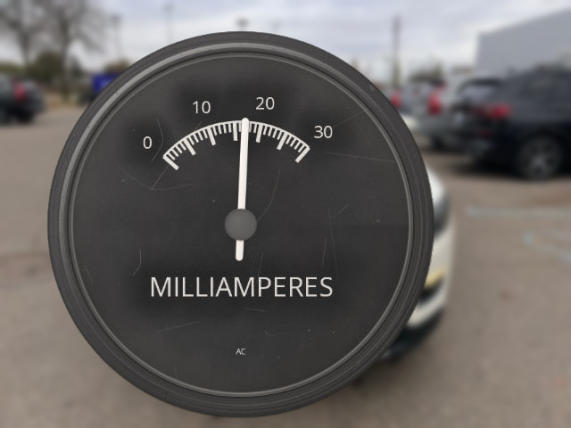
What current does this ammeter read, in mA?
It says 17 mA
